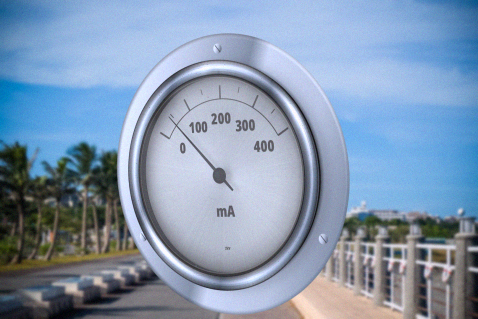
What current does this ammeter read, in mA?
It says 50 mA
